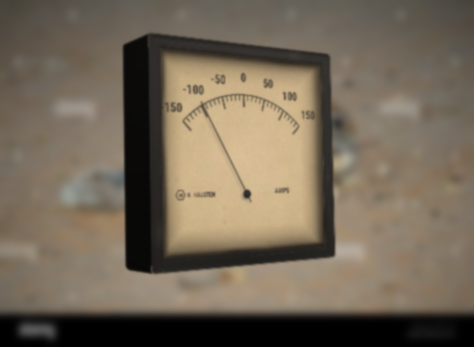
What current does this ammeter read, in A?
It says -100 A
